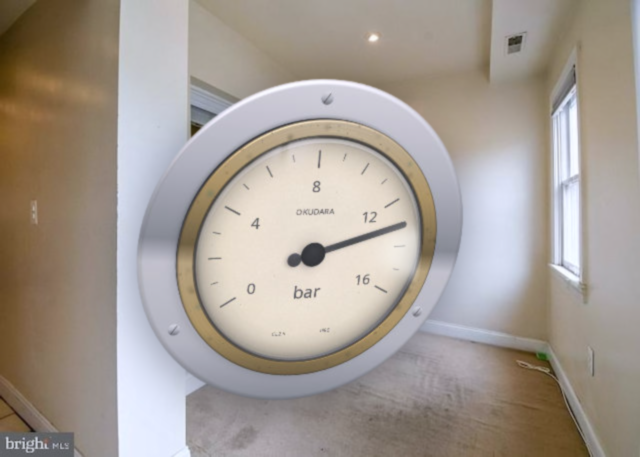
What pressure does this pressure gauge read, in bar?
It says 13 bar
